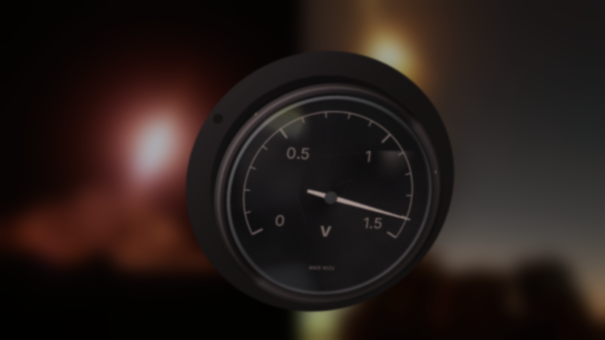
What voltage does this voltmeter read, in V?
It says 1.4 V
